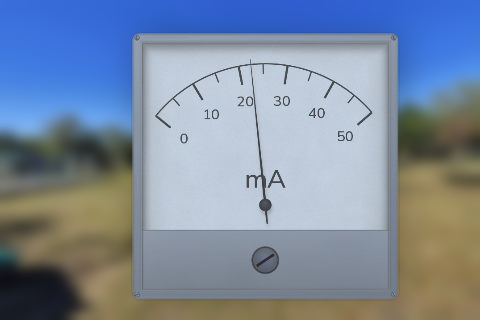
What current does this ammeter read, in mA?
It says 22.5 mA
